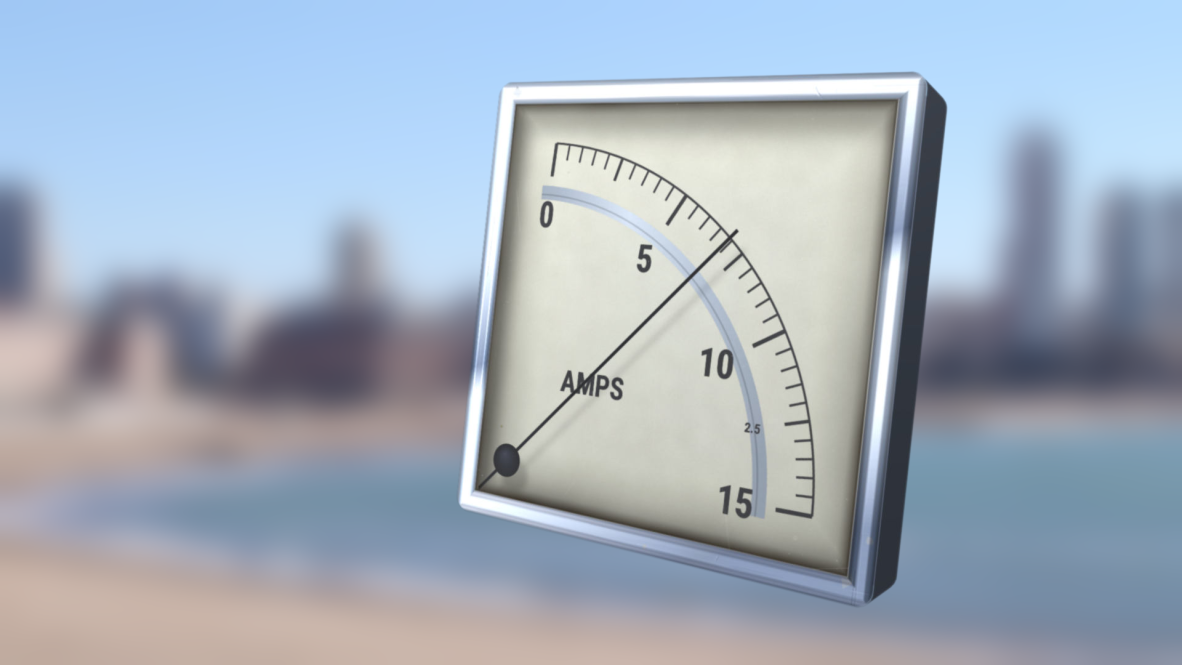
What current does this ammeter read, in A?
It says 7 A
